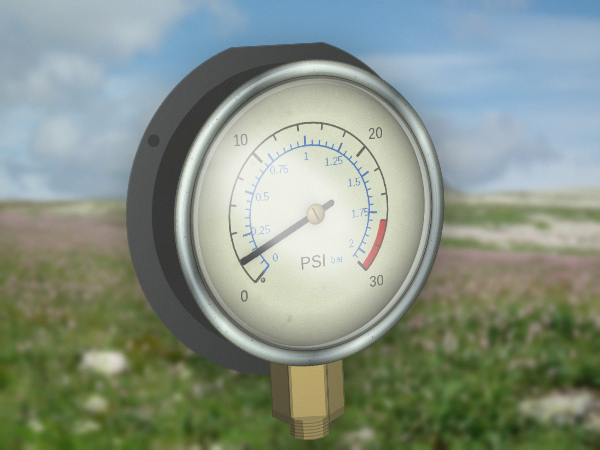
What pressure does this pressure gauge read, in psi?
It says 2 psi
